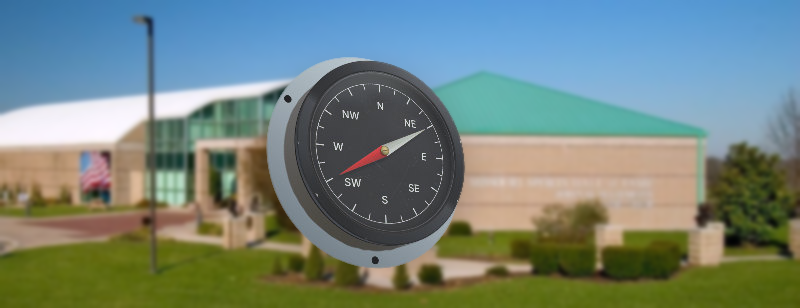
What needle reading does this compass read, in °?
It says 240 °
